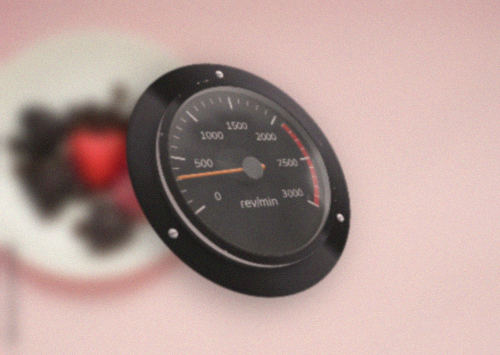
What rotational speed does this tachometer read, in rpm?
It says 300 rpm
